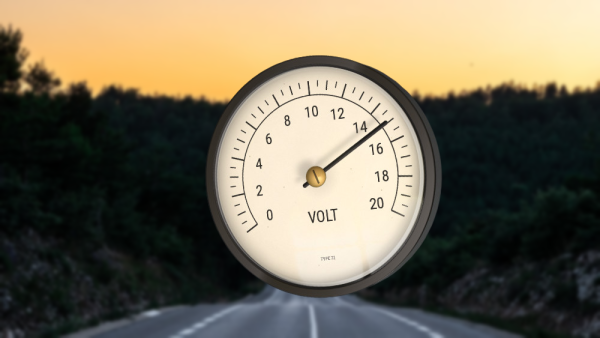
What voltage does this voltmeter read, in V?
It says 15 V
